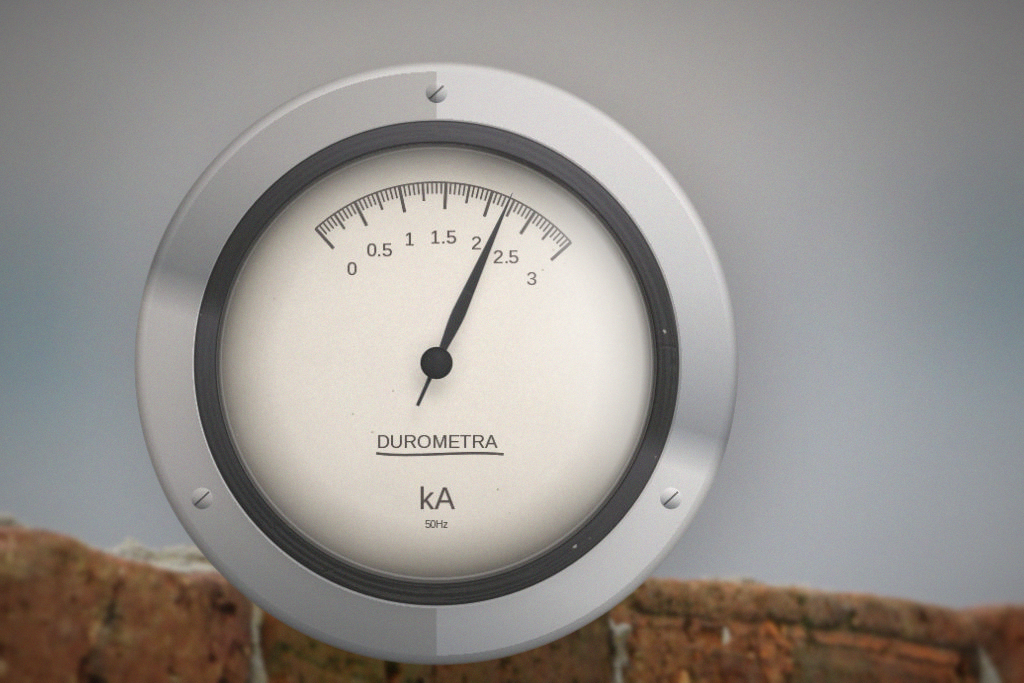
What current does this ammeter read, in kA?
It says 2.2 kA
